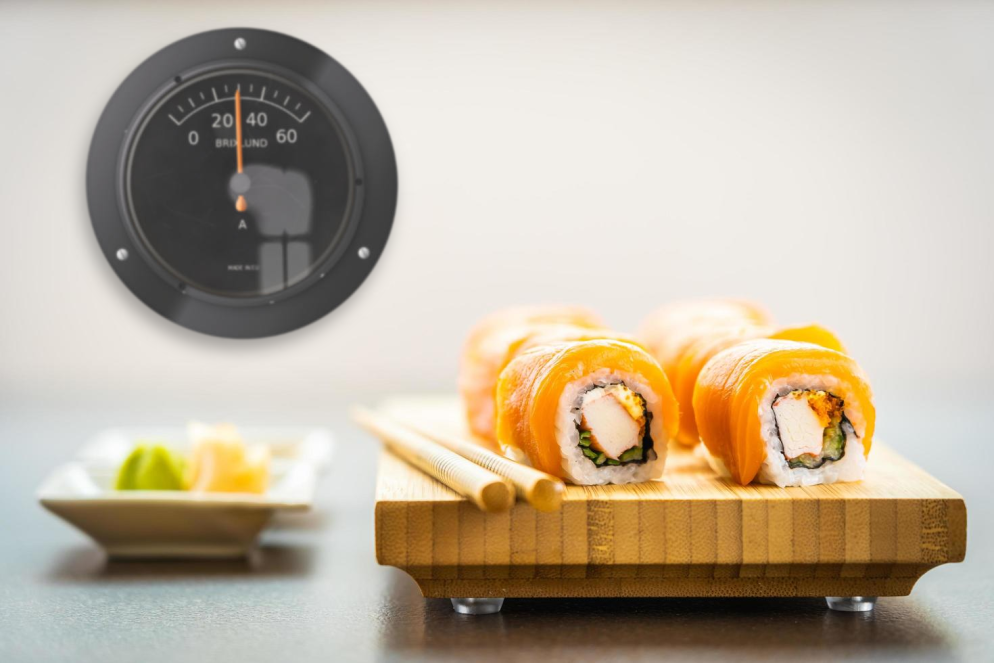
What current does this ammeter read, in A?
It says 30 A
